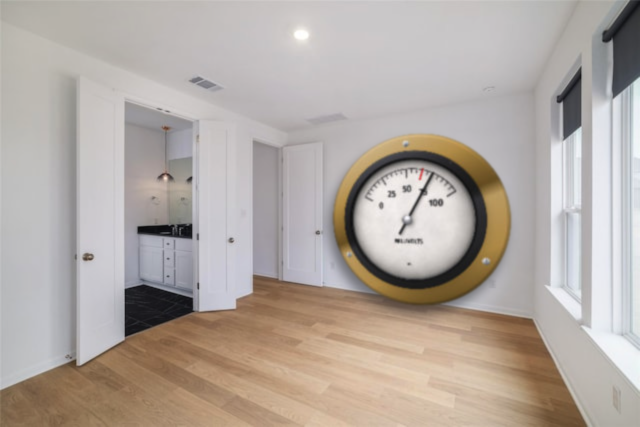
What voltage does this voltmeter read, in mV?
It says 75 mV
